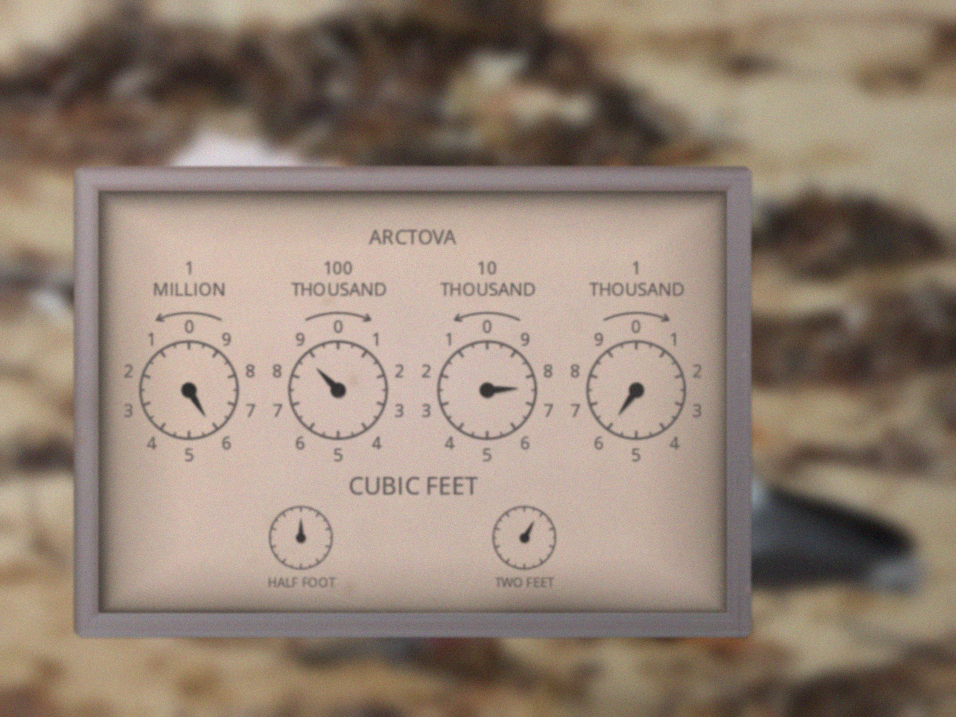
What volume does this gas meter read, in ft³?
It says 587600 ft³
